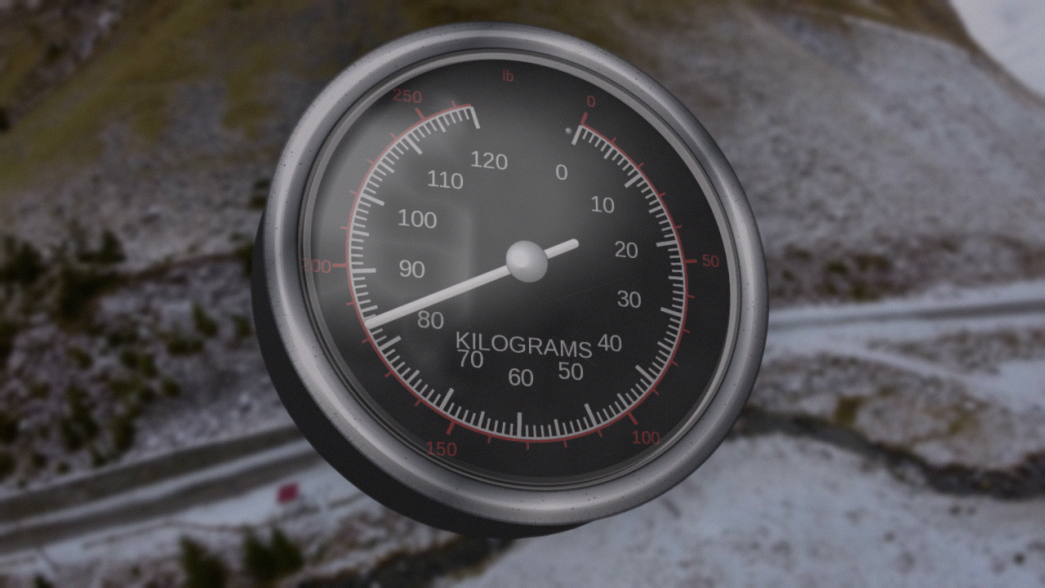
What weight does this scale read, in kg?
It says 83 kg
